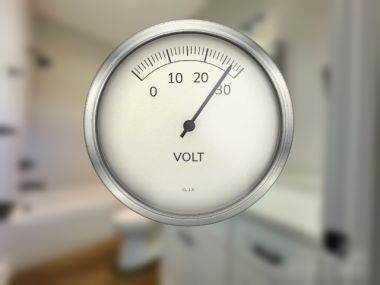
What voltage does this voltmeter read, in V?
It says 27 V
